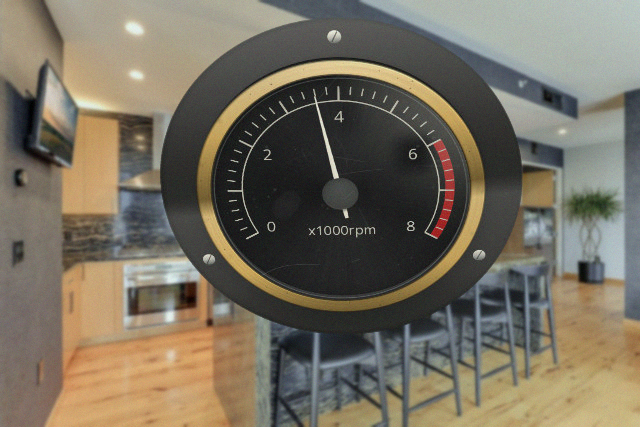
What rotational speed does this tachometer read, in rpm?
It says 3600 rpm
